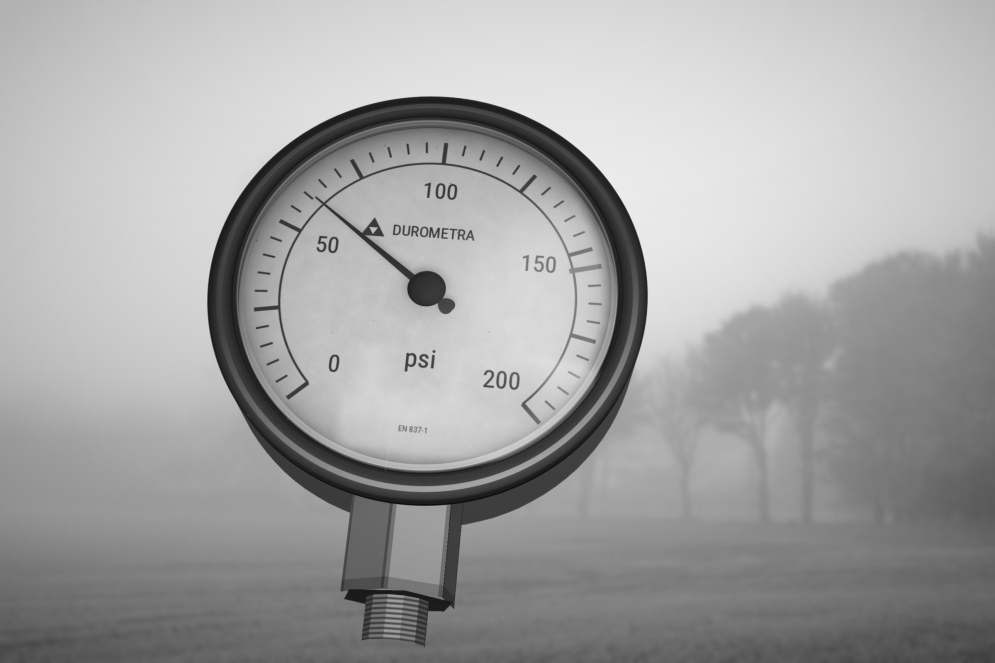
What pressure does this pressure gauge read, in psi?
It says 60 psi
